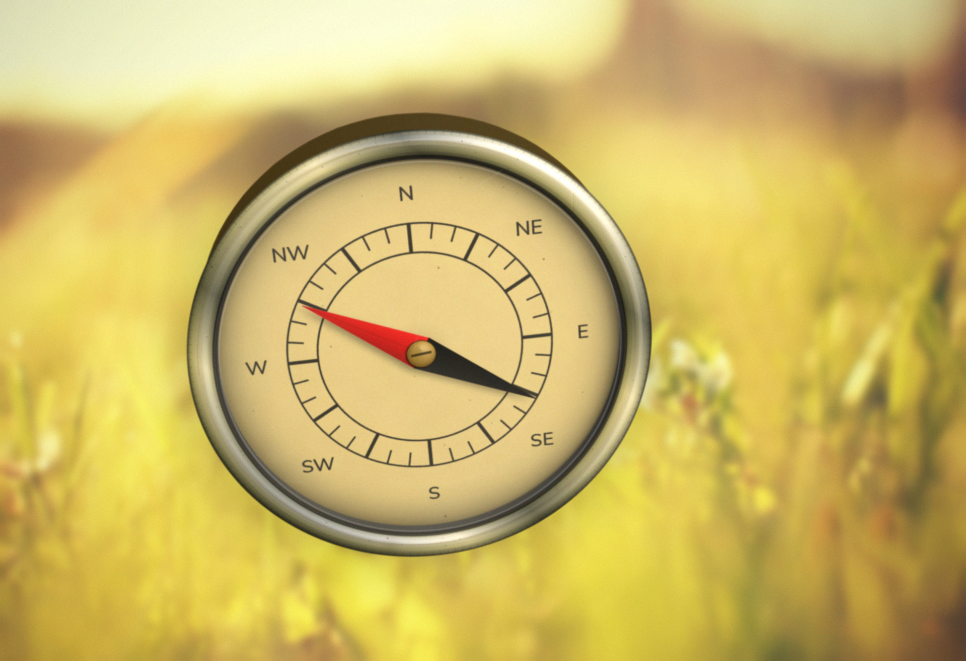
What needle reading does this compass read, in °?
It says 300 °
